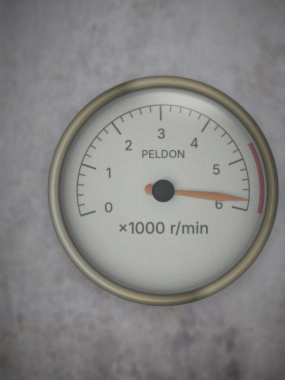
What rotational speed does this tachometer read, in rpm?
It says 5800 rpm
